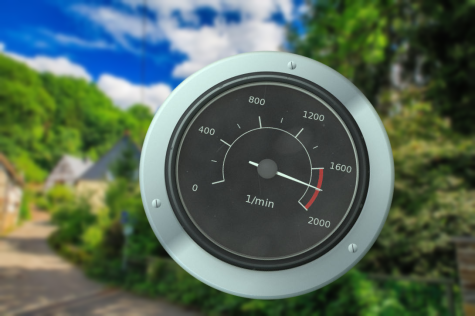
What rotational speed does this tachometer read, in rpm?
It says 1800 rpm
